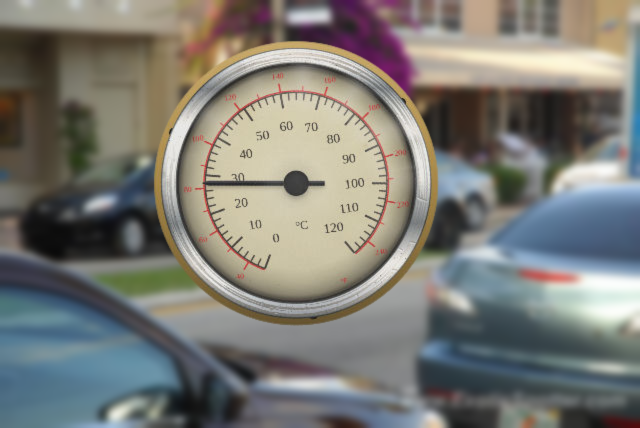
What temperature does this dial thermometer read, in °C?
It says 28 °C
